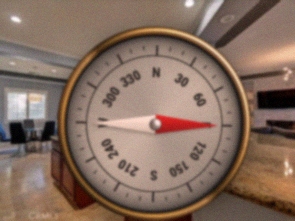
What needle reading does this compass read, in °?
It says 90 °
